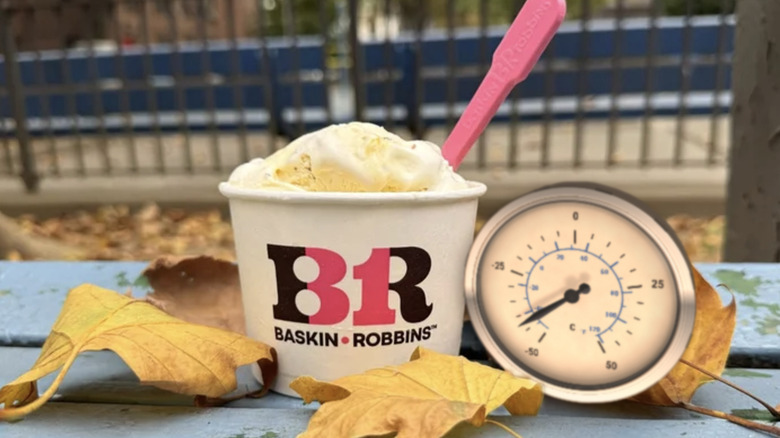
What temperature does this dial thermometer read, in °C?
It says -42.5 °C
